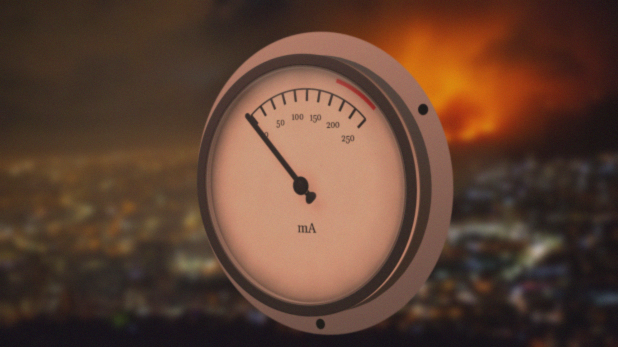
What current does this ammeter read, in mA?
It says 0 mA
